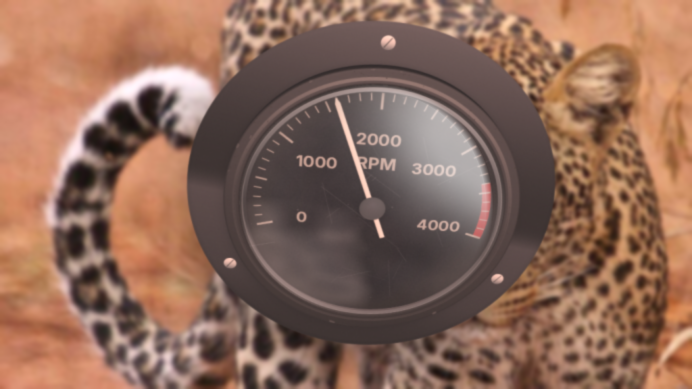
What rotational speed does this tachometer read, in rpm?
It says 1600 rpm
